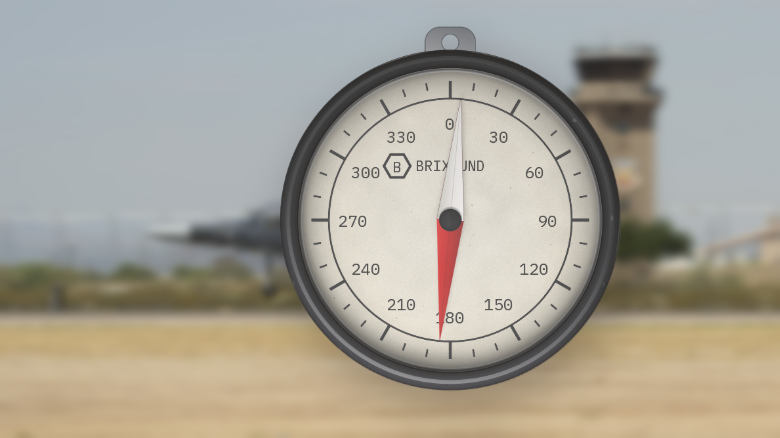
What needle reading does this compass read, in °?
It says 185 °
